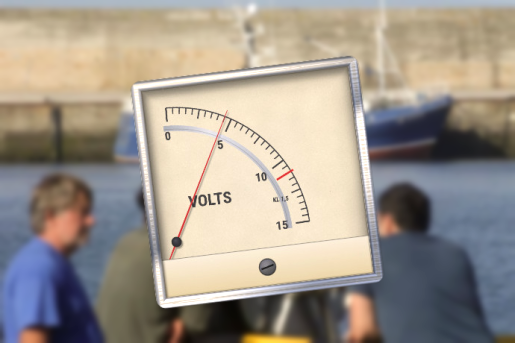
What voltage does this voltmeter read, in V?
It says 4.5 V
